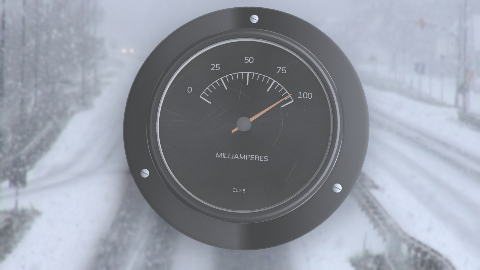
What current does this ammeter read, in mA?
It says 95 mA
